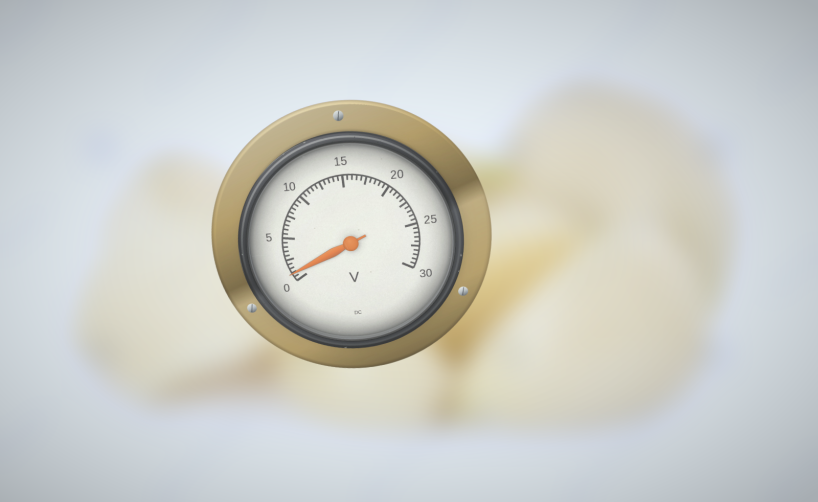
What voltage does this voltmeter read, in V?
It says 1 V
